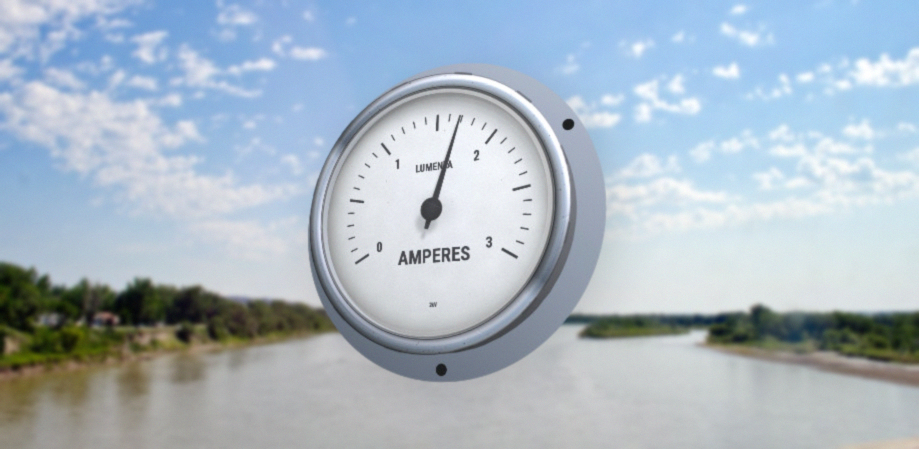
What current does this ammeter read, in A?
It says 1.7 A
